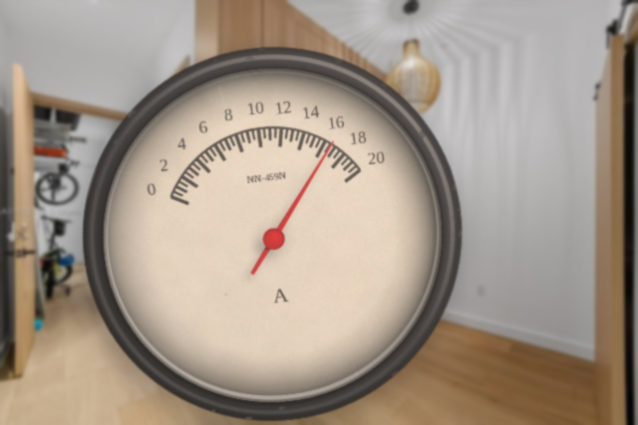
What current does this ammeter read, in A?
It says 16.5 A
